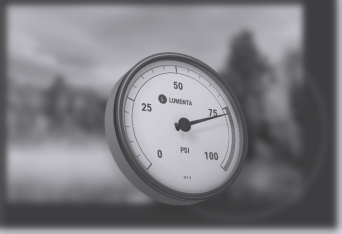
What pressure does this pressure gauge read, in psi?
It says 77.5 psi
